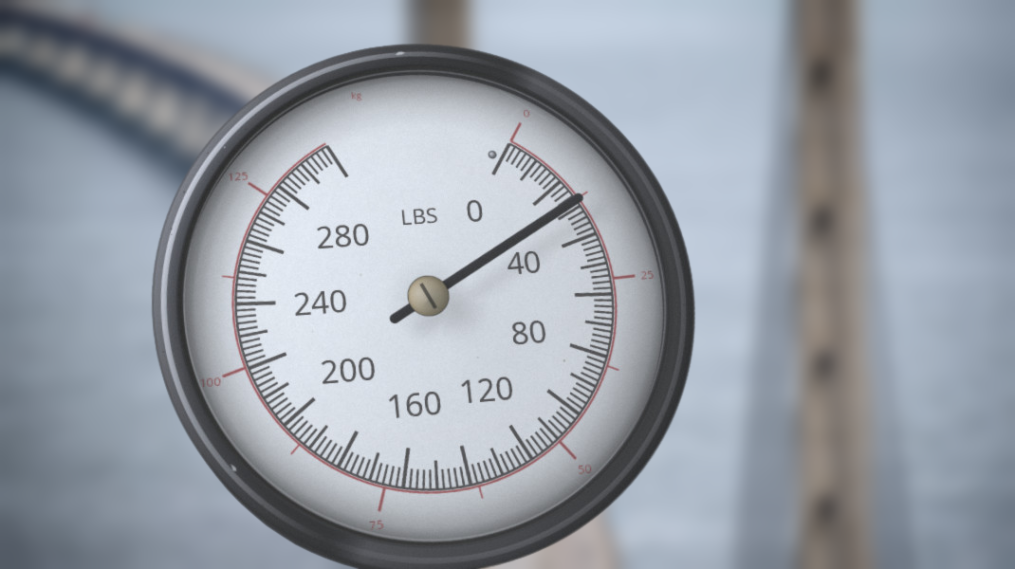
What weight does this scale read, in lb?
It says 28 lb
